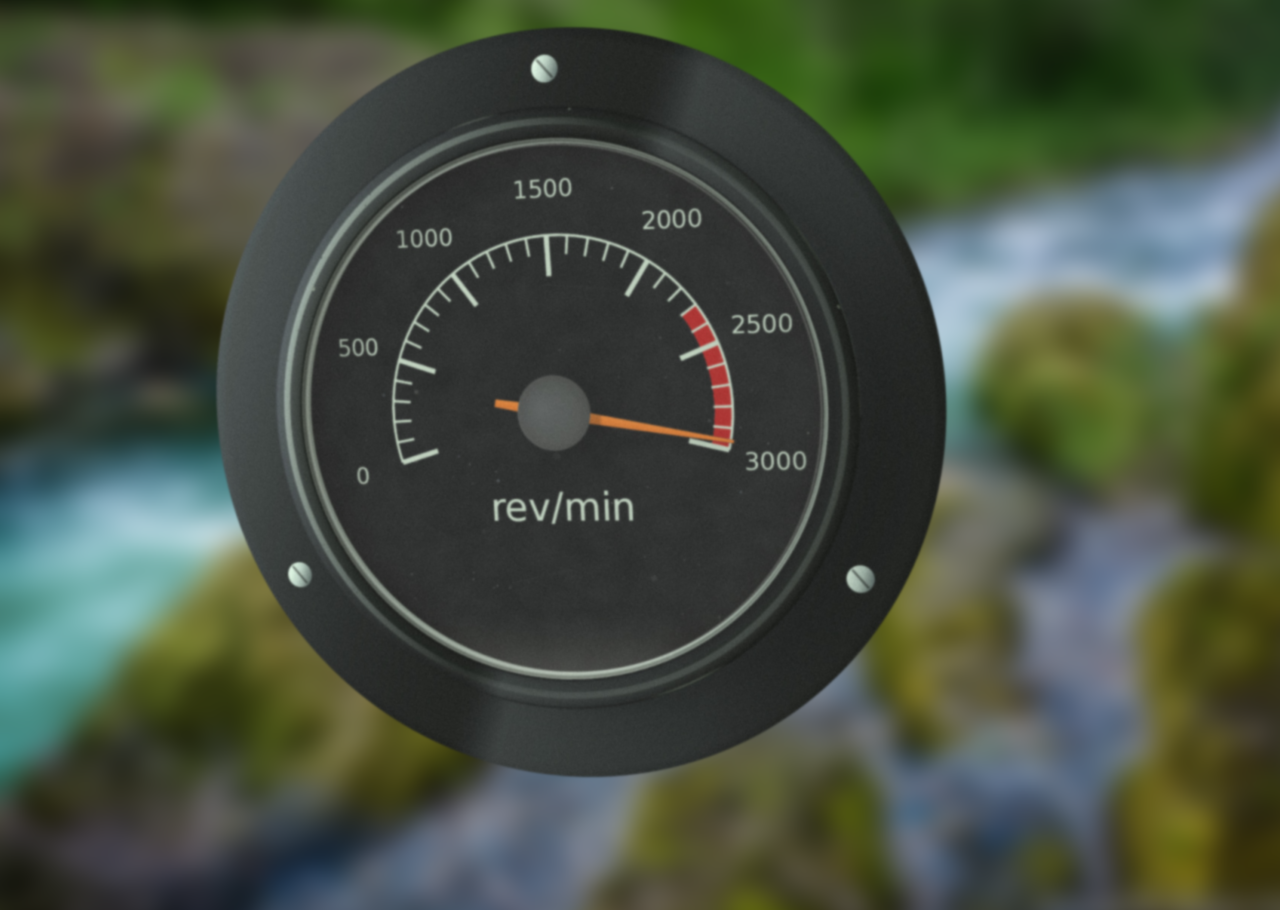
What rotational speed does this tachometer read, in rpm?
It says 2950 rpm
